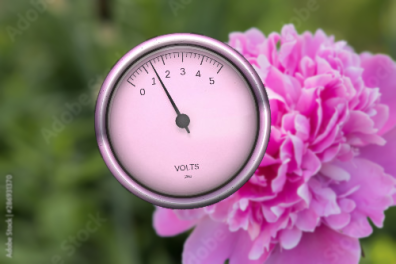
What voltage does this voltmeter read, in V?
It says 1.4 V
